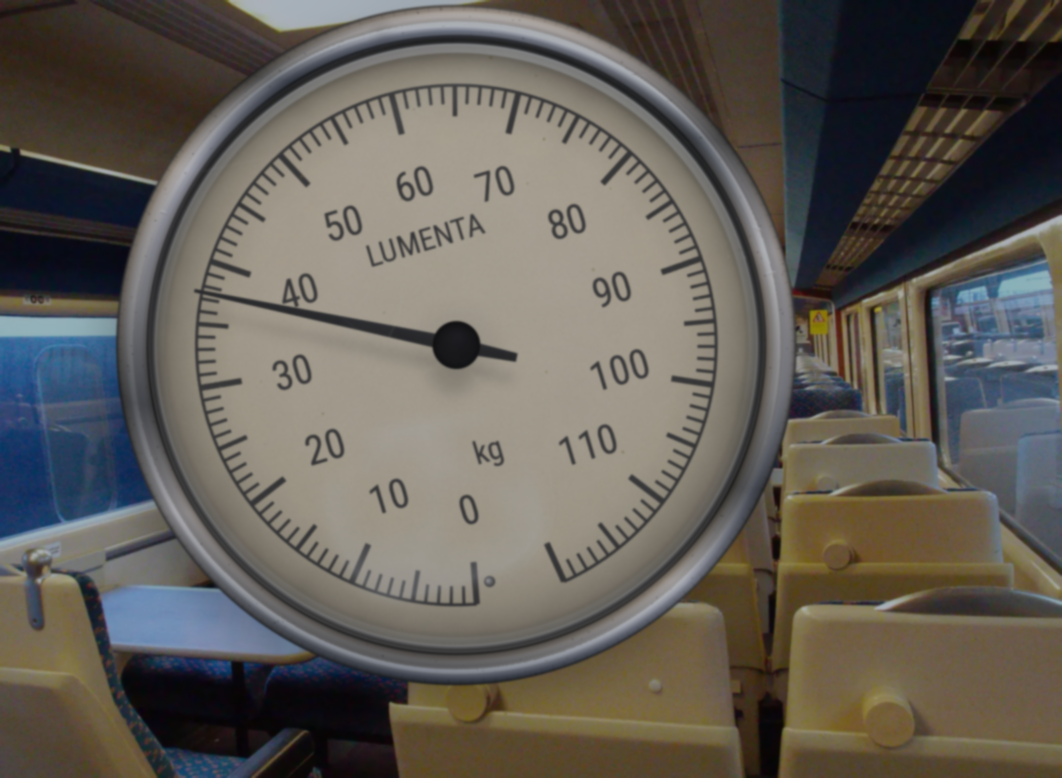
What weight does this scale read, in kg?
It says 37.5 kg
